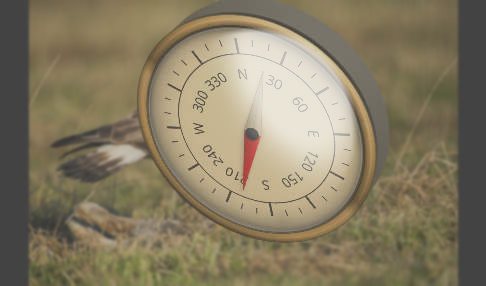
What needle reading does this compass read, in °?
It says 200 °
